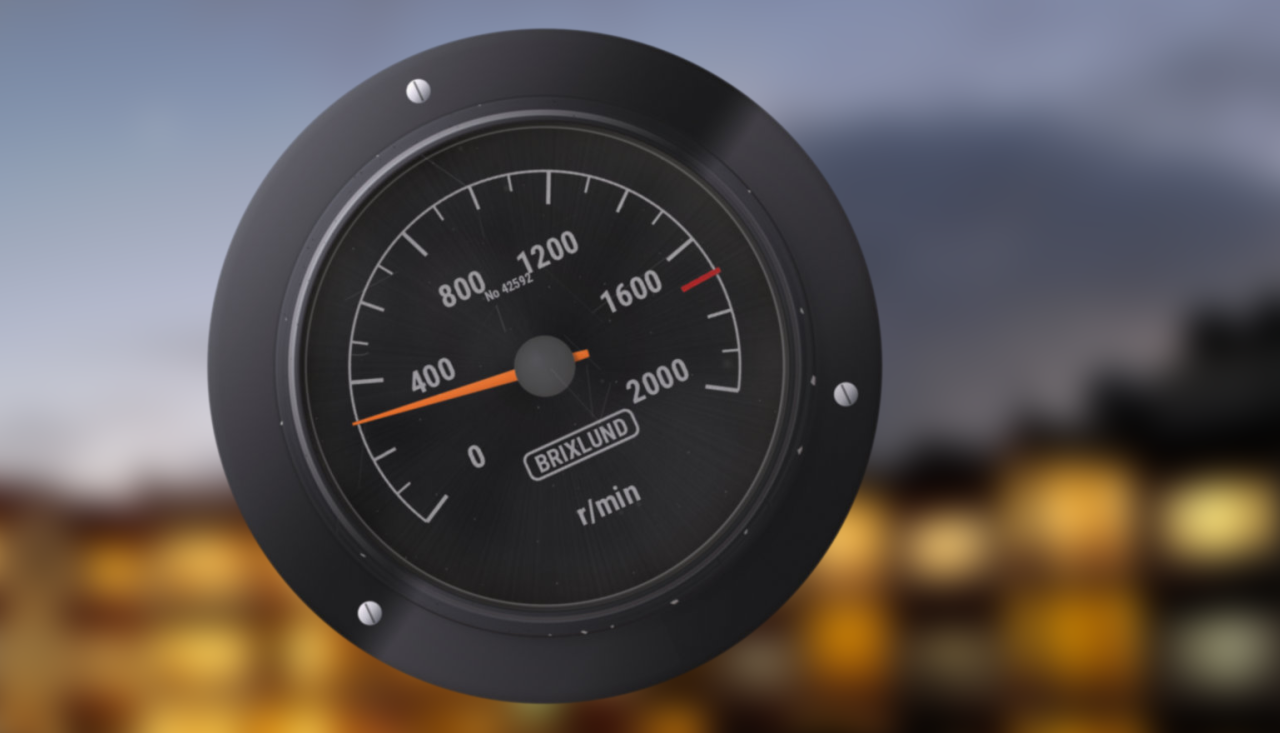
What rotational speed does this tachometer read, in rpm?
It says 300 rpm
